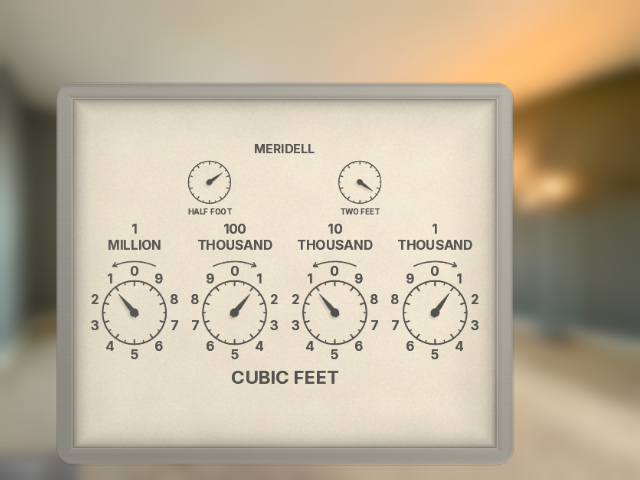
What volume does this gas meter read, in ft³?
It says 111100 ft³
